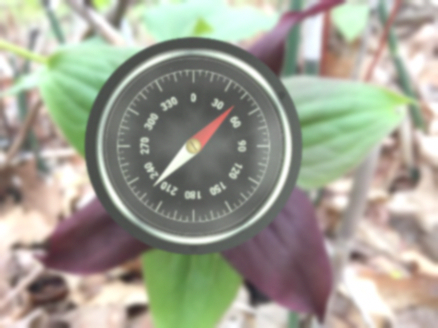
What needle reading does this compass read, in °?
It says 45 °
